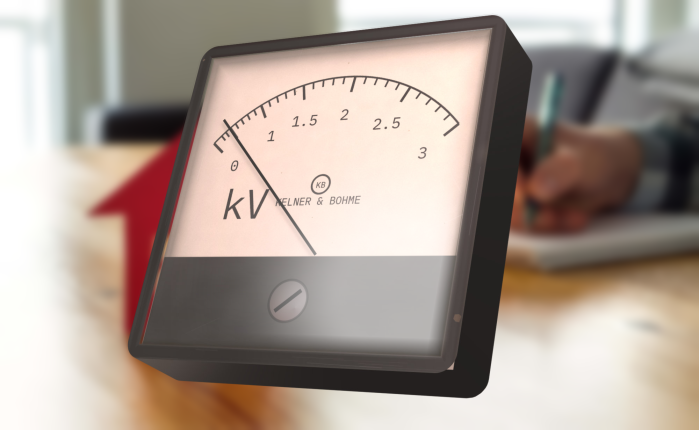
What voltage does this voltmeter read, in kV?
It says 0.5 kV
